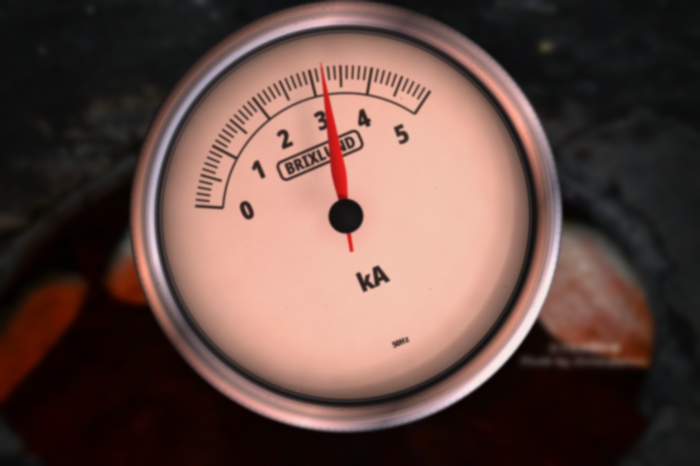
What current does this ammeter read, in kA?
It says 3.2 kA
